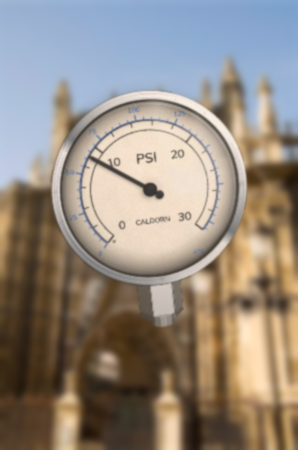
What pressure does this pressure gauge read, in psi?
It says 9 psi
